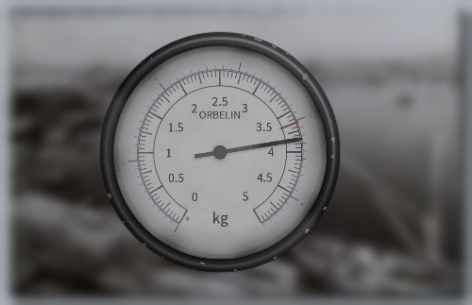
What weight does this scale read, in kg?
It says 3.85 kg
